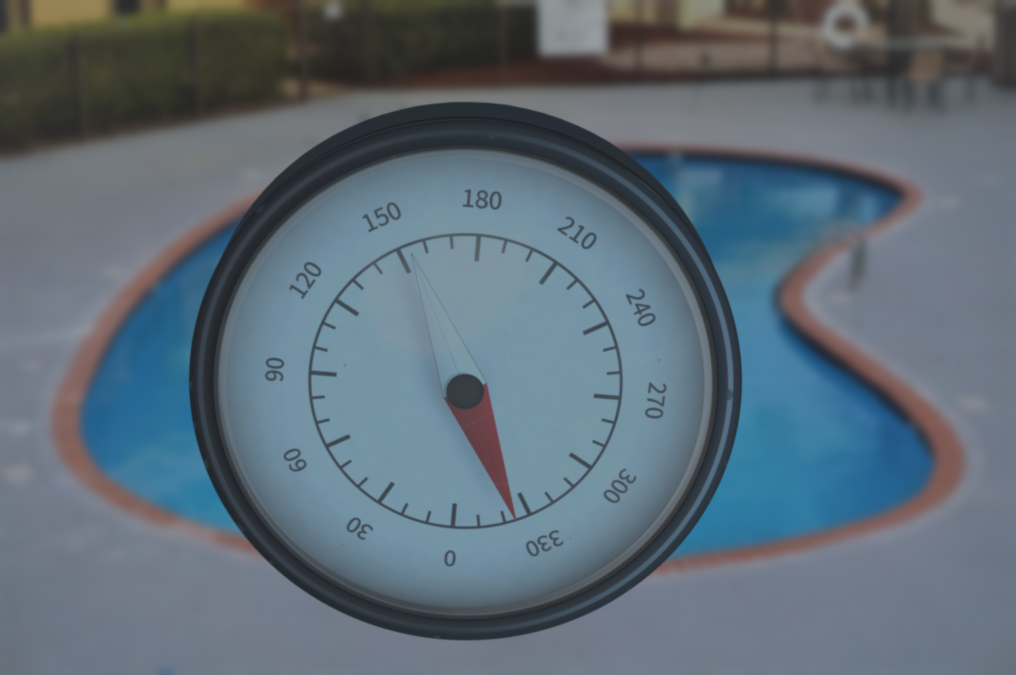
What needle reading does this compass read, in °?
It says 335 °
